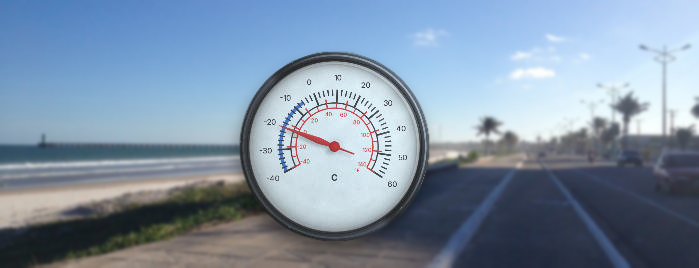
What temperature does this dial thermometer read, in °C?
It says -20 °C
